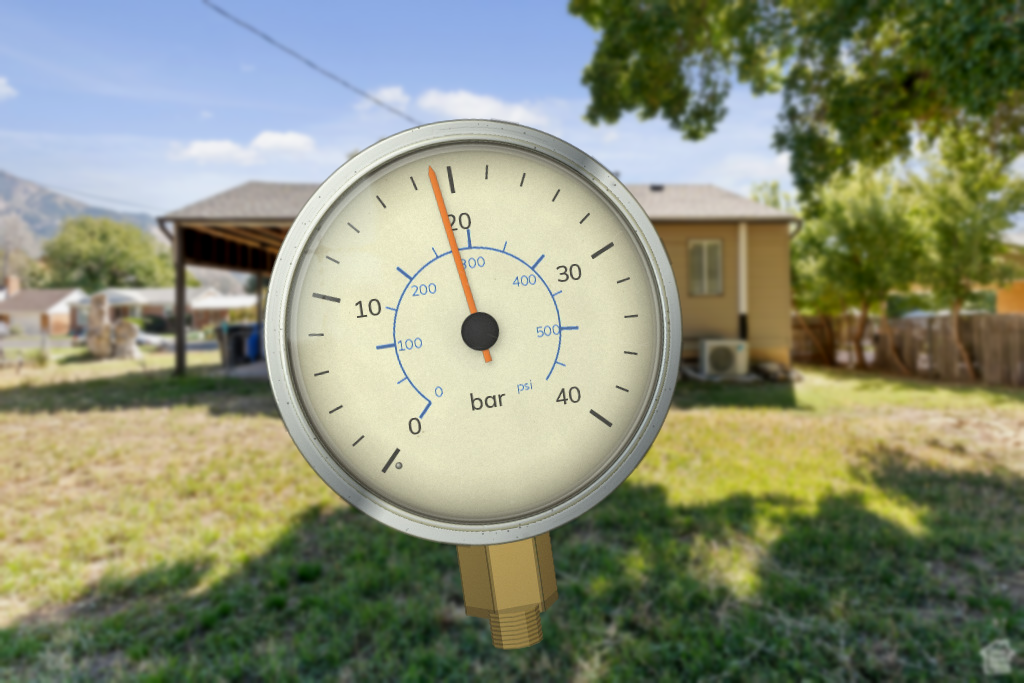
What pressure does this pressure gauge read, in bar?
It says 19 bar
